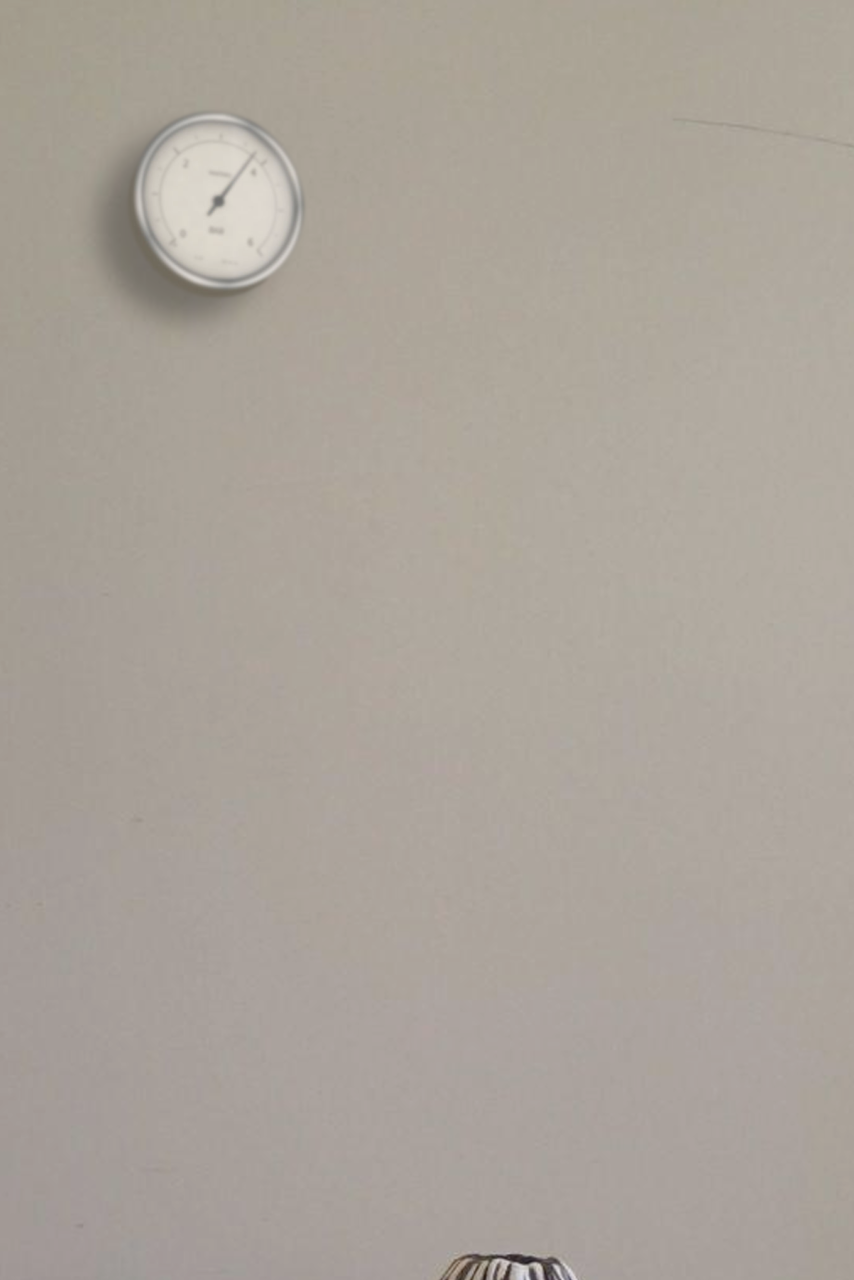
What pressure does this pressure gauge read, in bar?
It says 3.75 bar
